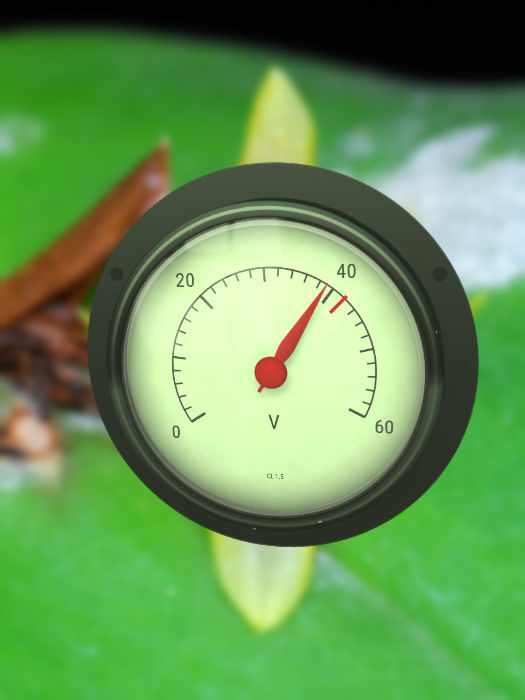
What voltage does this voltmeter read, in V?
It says 39 V
